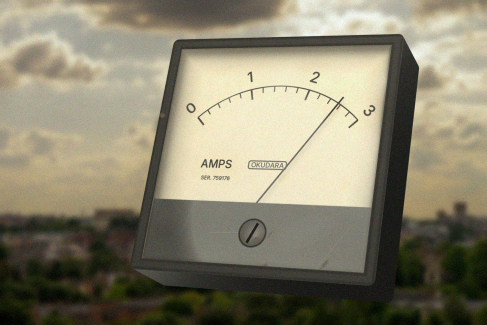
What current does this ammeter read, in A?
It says 2.6 A
